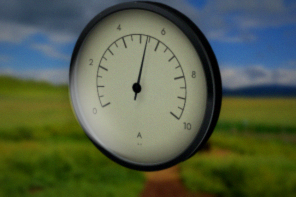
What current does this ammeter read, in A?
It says 5.5 A
